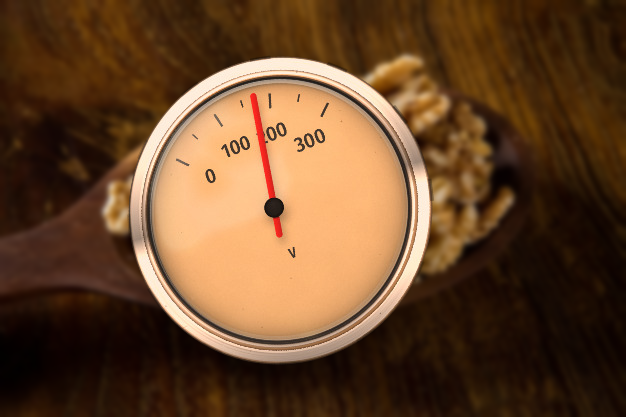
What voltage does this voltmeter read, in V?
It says 175 V
